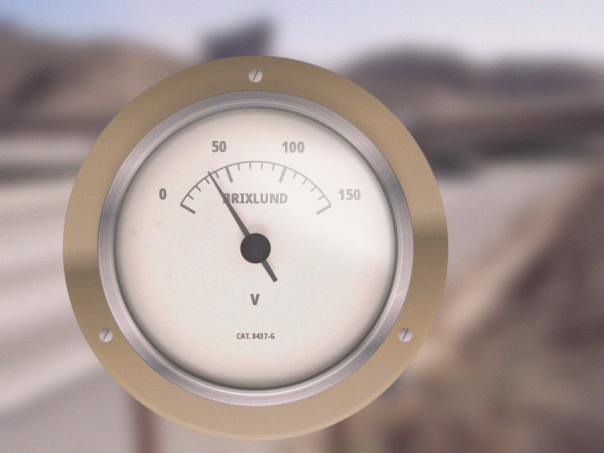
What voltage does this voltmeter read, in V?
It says 35 V
